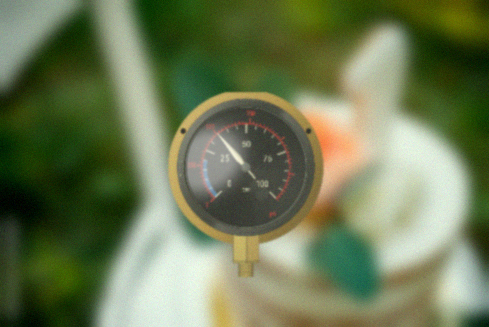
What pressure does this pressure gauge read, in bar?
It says 35 bar
